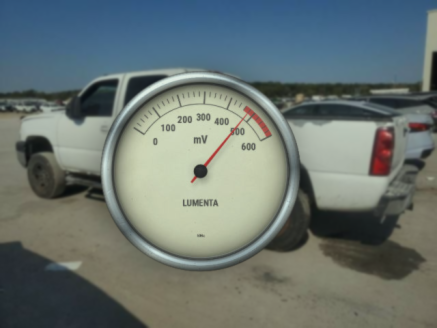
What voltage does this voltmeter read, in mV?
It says 480 mV
